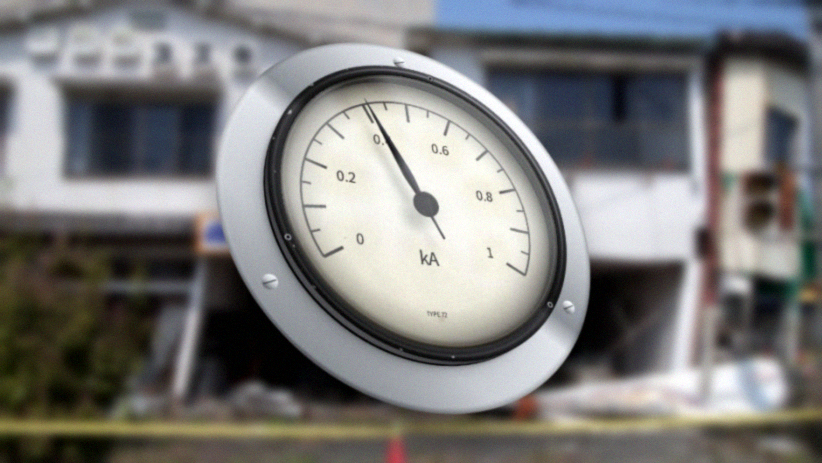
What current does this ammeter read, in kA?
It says 0.4 kA
